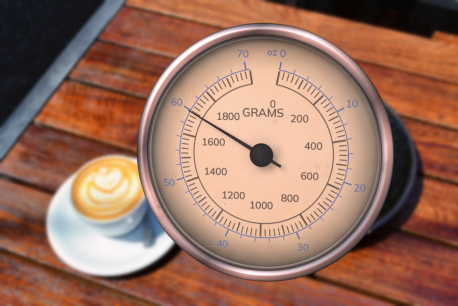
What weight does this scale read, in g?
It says 1700 g
